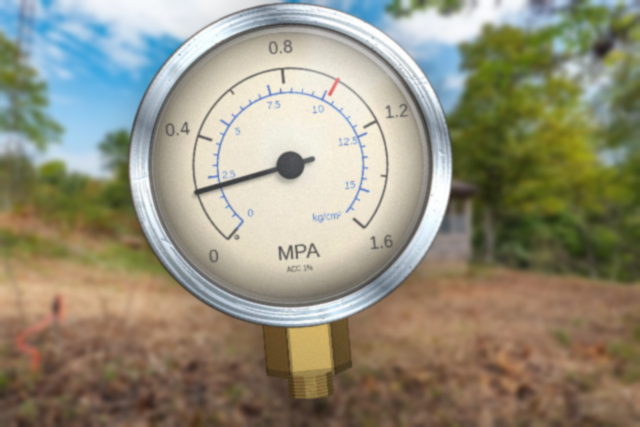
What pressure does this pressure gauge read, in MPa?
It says 0.2 MPa
